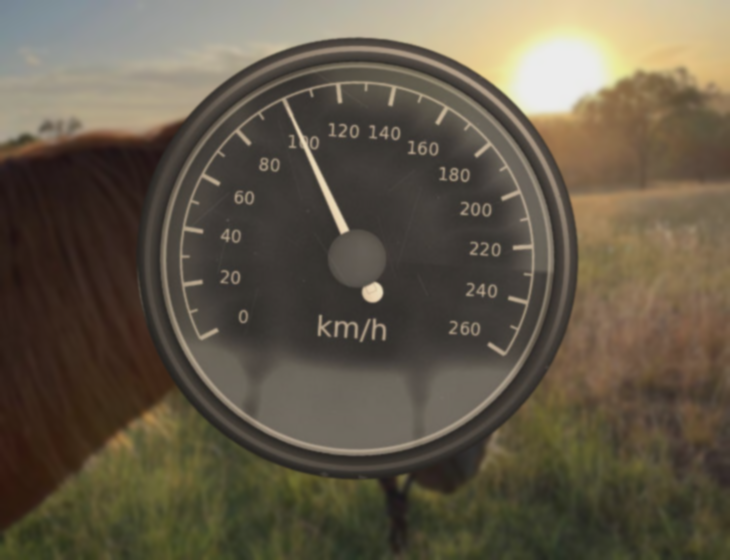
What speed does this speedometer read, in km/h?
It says 100 km/h
